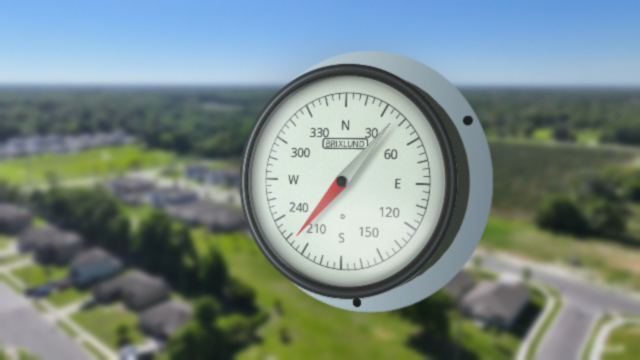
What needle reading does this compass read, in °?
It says 220 °
